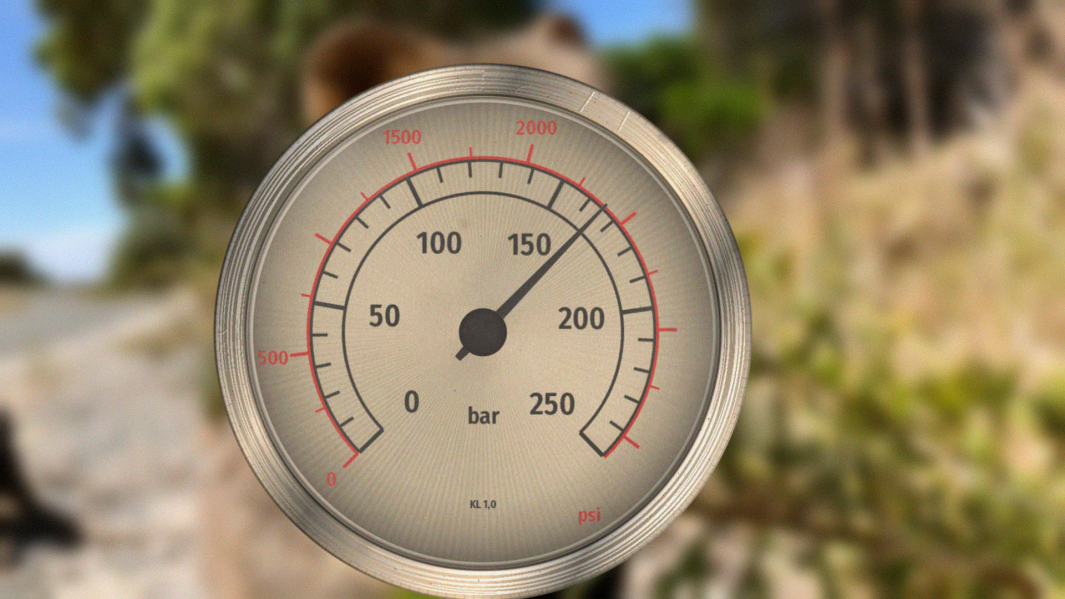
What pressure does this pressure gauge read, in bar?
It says 165 bar
